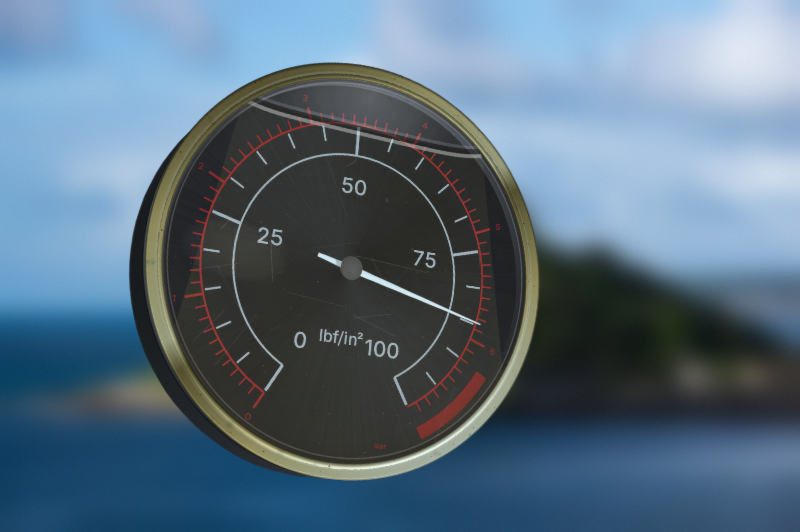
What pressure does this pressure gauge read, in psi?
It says 85 psi
